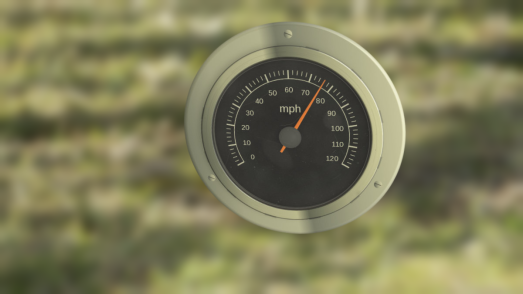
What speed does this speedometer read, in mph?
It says 76 mph
